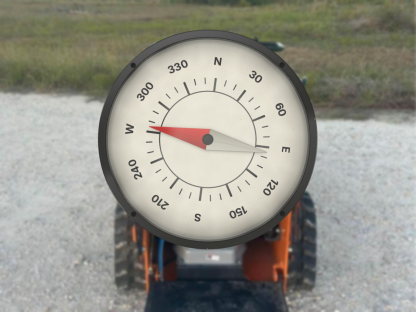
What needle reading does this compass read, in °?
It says 275 °
